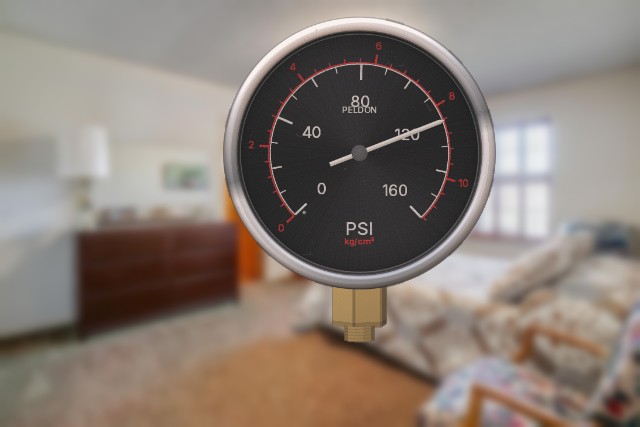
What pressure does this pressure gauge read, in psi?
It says 120 psi
